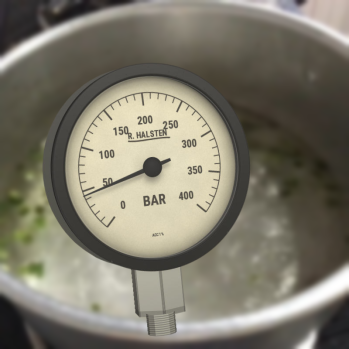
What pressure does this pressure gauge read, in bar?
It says 45 bar
